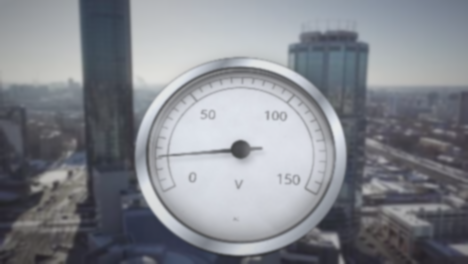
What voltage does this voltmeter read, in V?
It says 15 V
